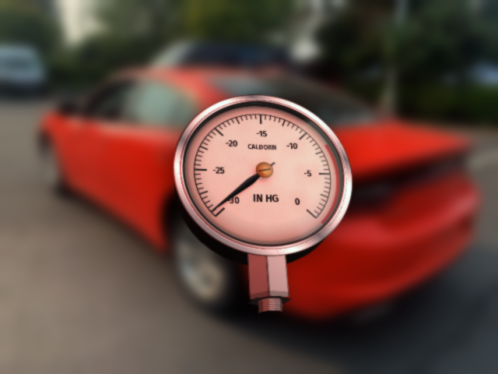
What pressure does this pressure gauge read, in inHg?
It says -29.5 inHg
